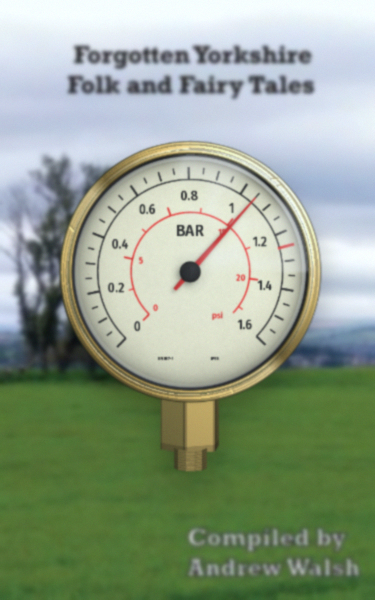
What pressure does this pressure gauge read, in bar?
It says 1.05 bar
